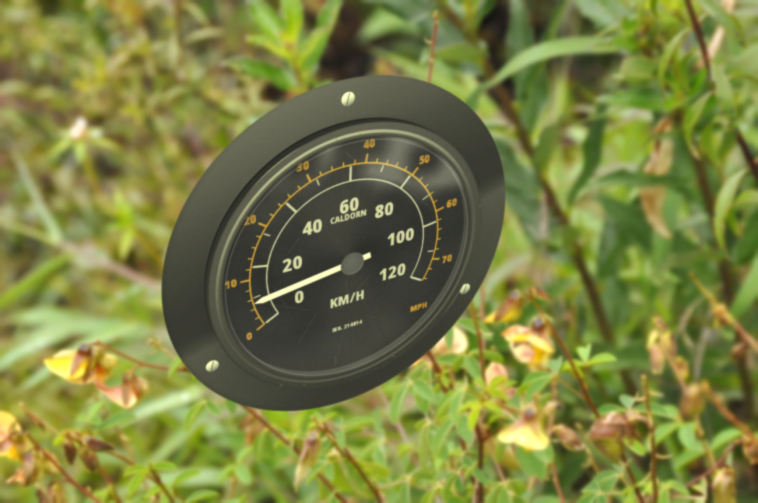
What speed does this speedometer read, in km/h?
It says 10 km/h
